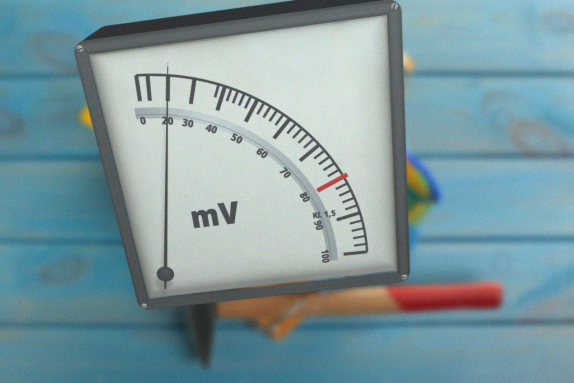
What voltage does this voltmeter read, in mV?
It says 20 mV
